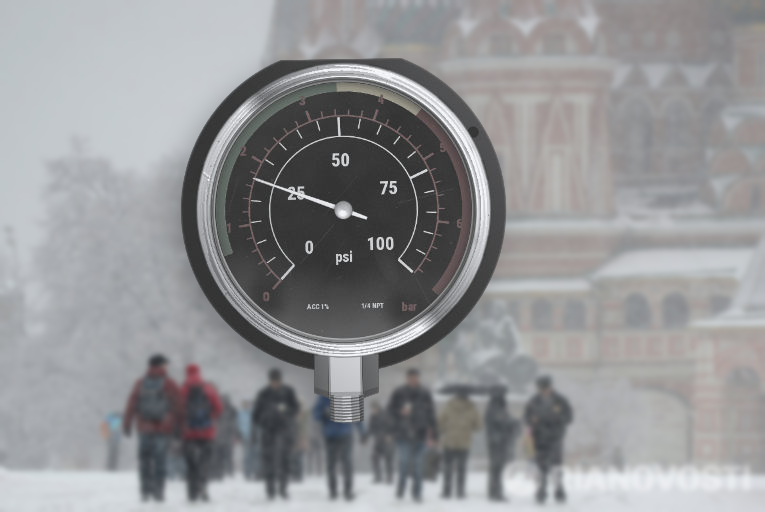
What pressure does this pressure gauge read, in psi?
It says 25 psi
